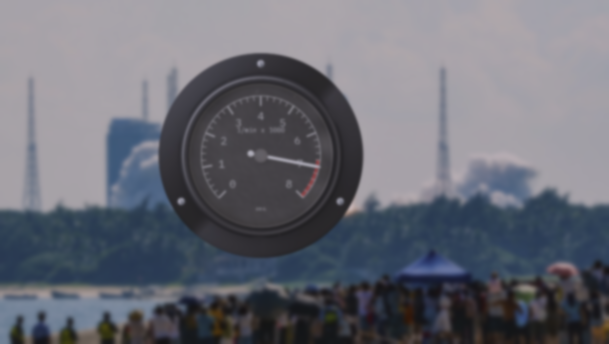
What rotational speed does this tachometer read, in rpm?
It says 7000 rpm
